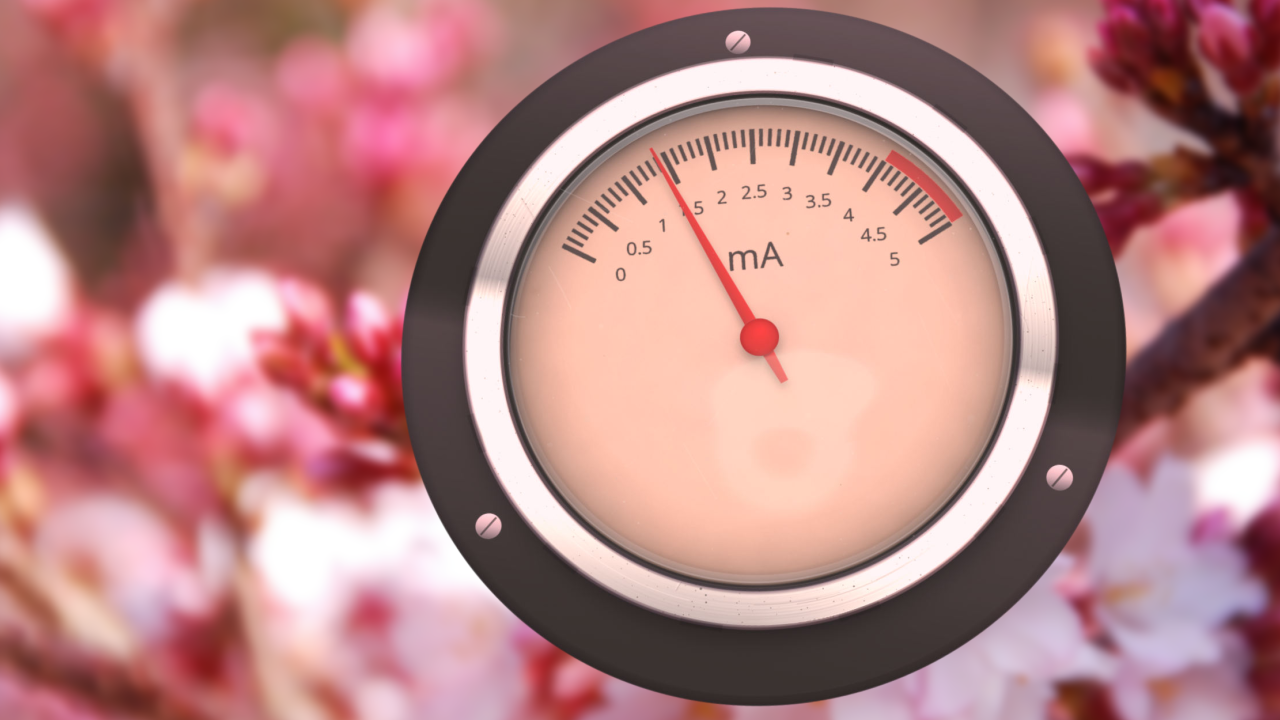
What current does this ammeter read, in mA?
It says 1.4 mA
